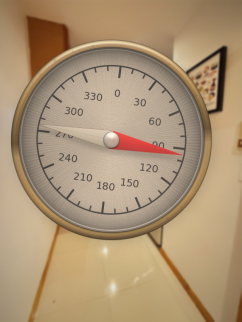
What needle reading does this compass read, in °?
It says 95 °
